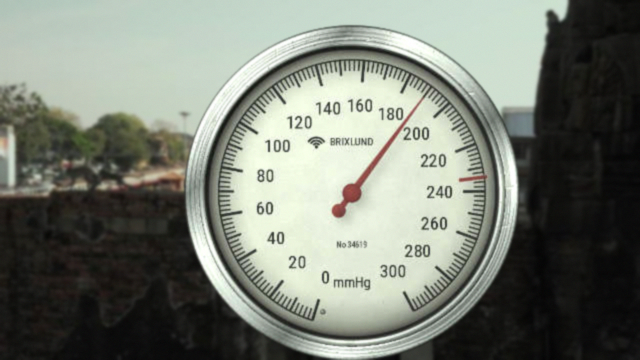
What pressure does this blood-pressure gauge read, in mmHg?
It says 190 mmHg
